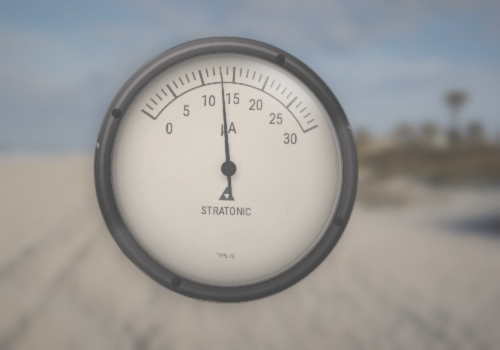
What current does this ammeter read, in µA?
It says 13 µA
